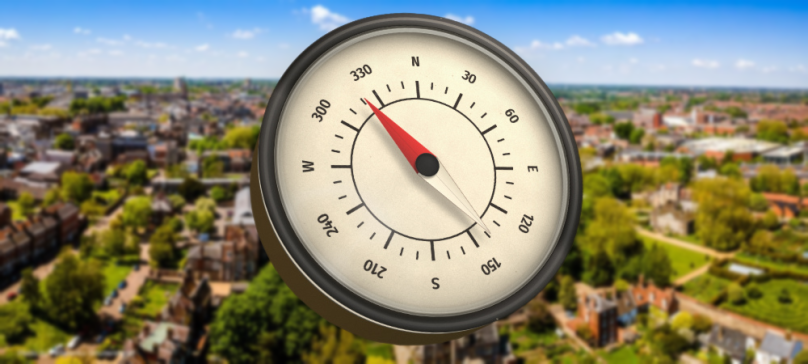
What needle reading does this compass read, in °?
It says 320 °
